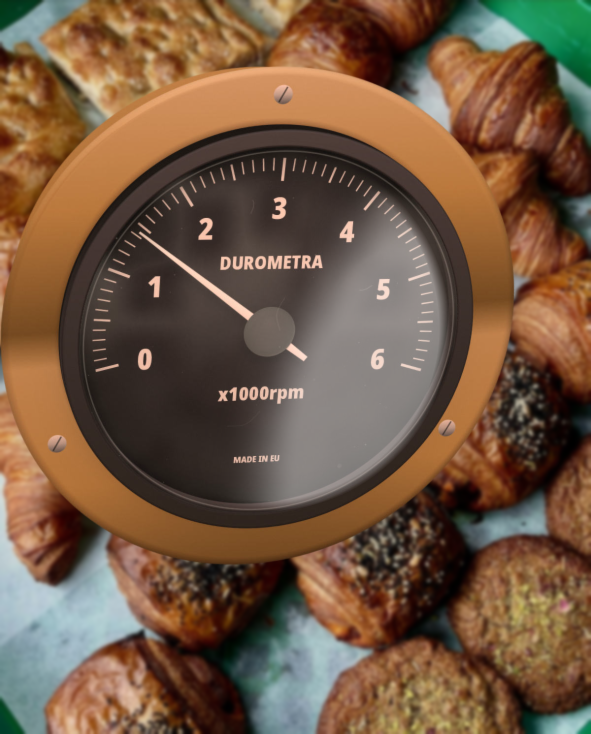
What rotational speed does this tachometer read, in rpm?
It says 1450 rpm
